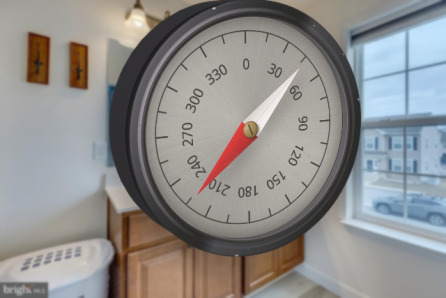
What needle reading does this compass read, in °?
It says 225 °
